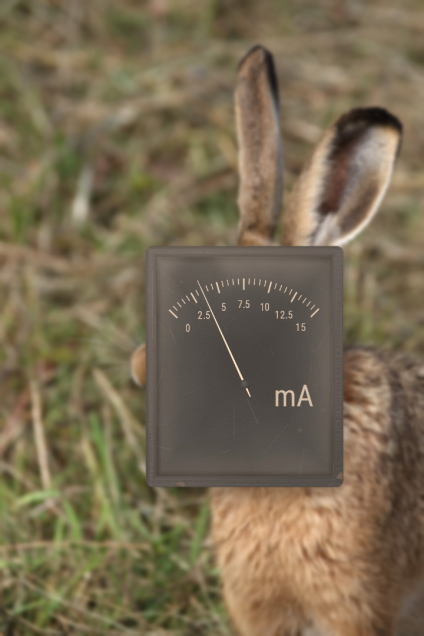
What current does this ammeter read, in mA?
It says 3.5 mA
